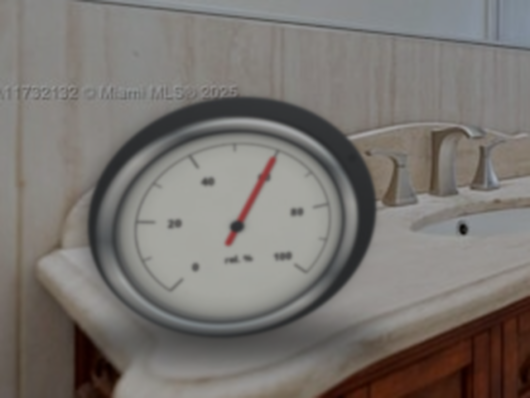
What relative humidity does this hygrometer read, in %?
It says 60 %
